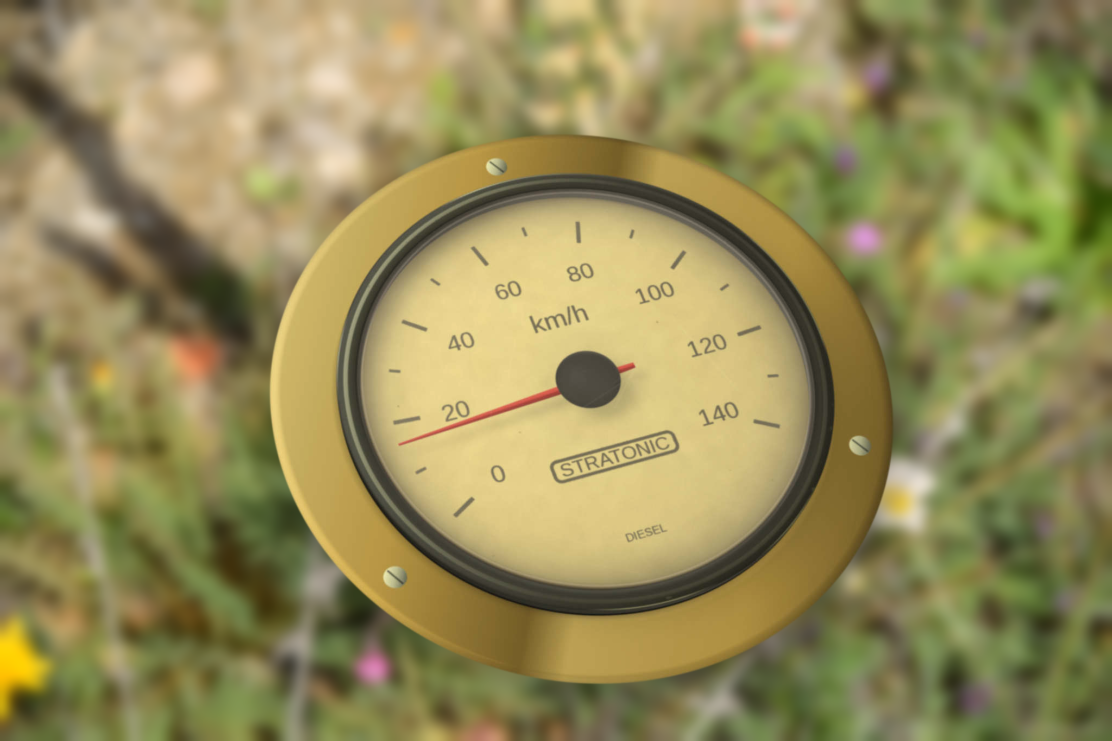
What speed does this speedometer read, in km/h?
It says 15 km/h
